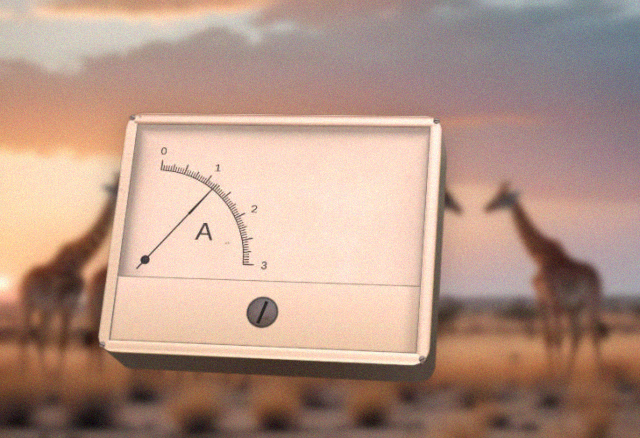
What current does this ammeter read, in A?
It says 1.25 A
